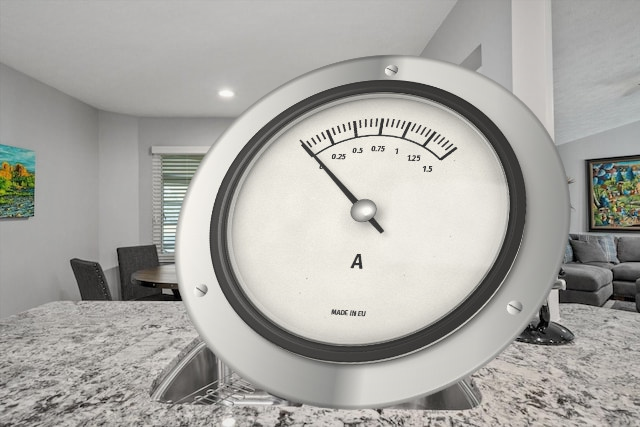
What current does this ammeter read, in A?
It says 0 A
